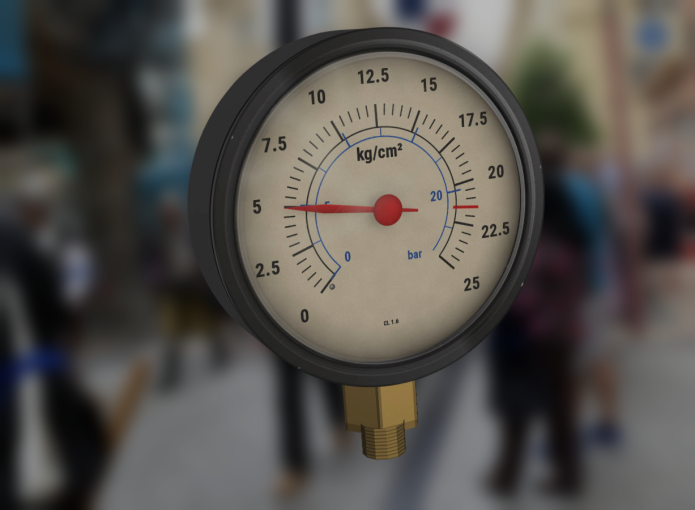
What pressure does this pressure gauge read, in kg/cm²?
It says 5 kg/cm²
